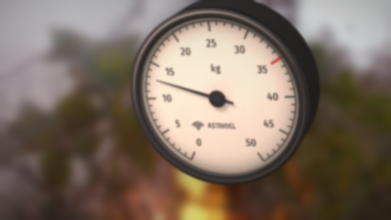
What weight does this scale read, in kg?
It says 13 kg
